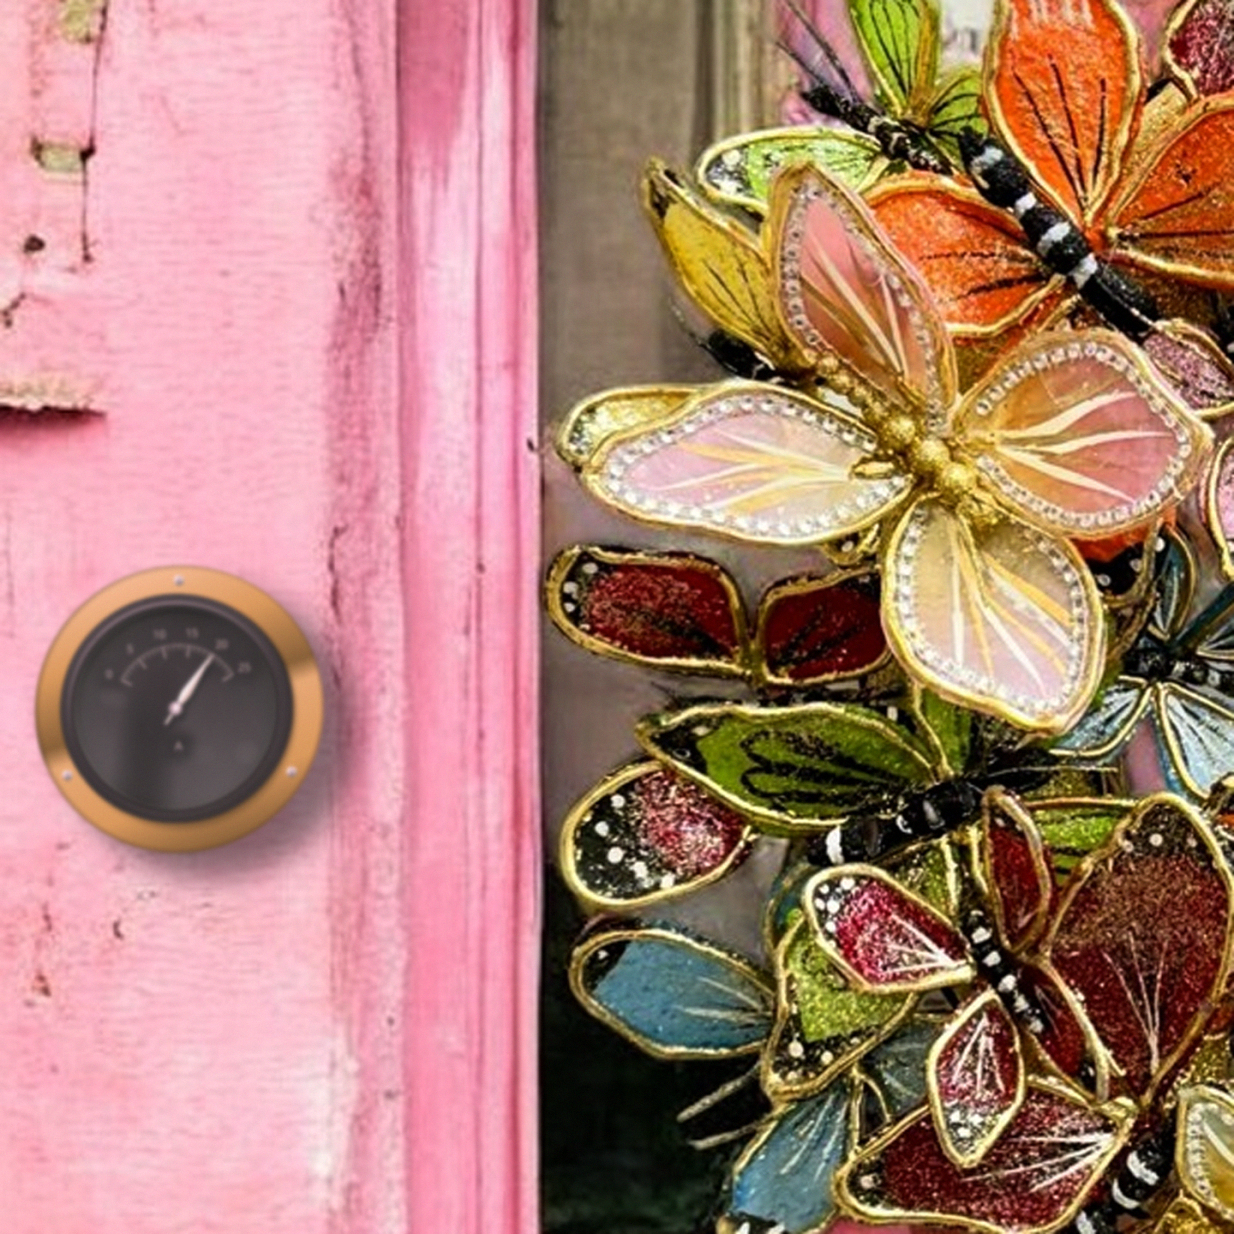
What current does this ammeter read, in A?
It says 20 A
